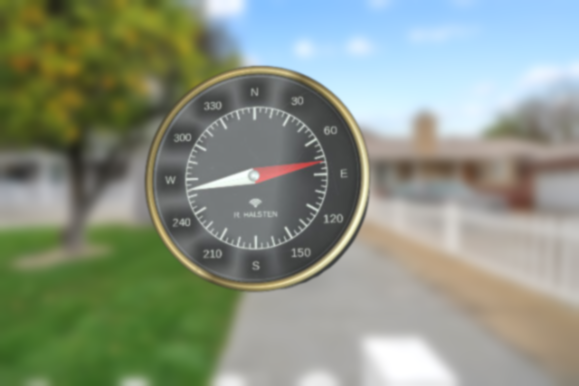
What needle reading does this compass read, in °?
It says 80 °
